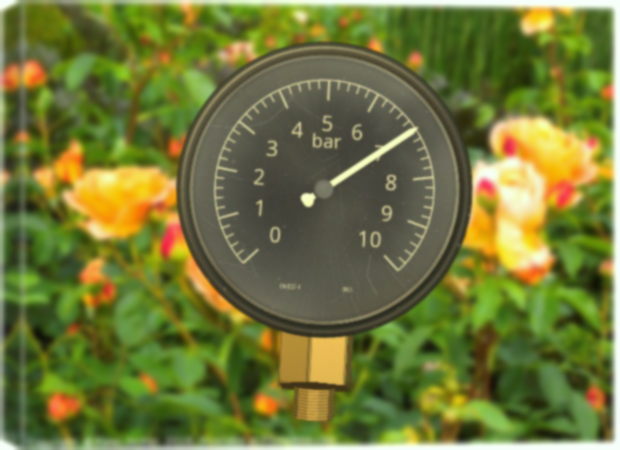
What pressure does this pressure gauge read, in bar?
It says 7 bar
